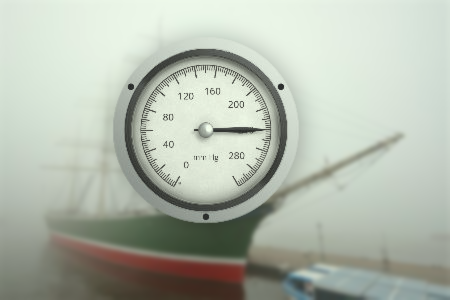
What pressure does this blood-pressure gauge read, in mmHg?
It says 240 mmHg
